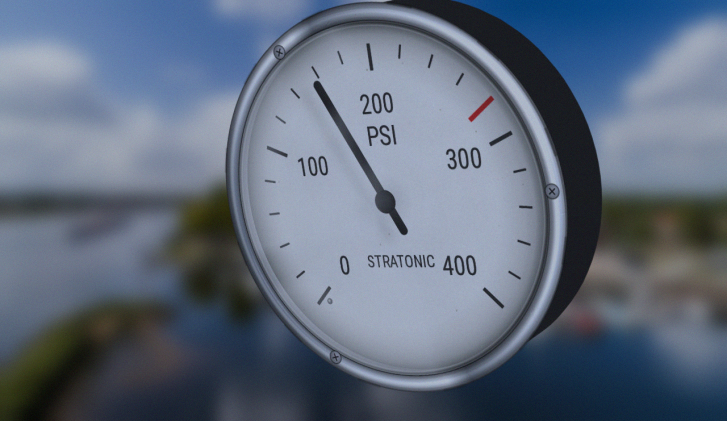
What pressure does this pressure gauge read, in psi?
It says 160 psi
